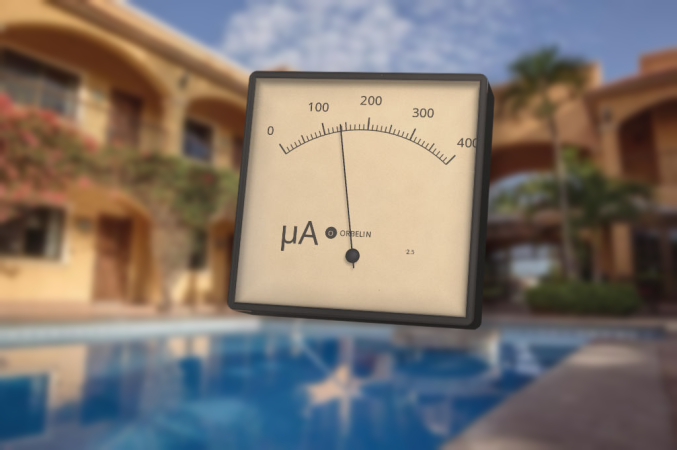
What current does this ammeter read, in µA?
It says 140 µA
